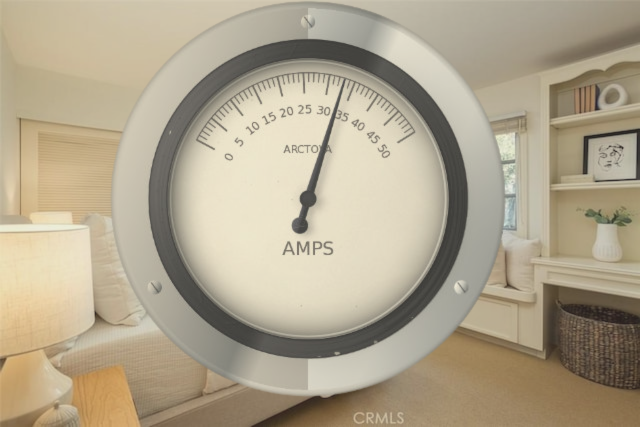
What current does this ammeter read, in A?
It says 33 A
